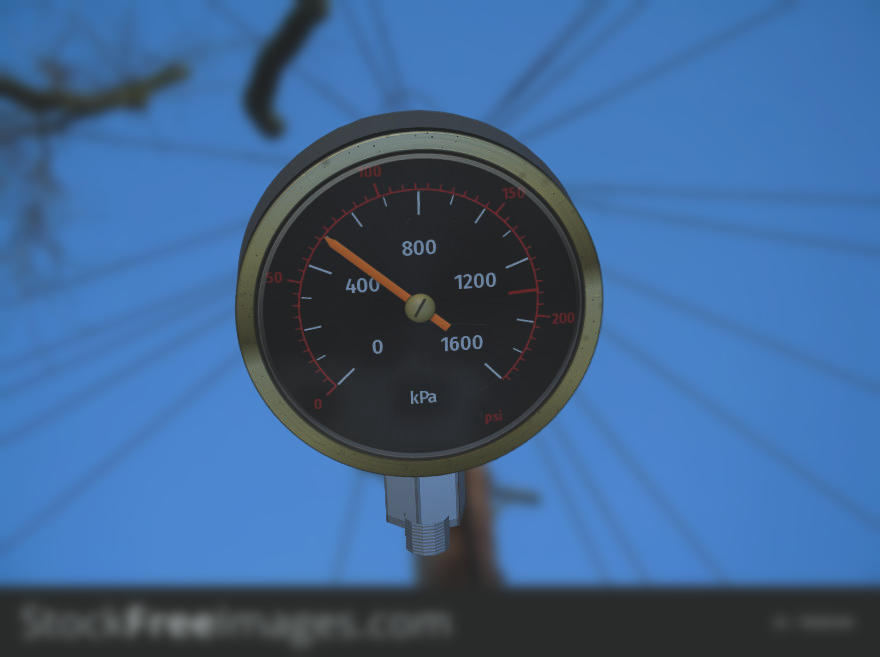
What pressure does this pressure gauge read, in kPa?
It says 500 kPa
